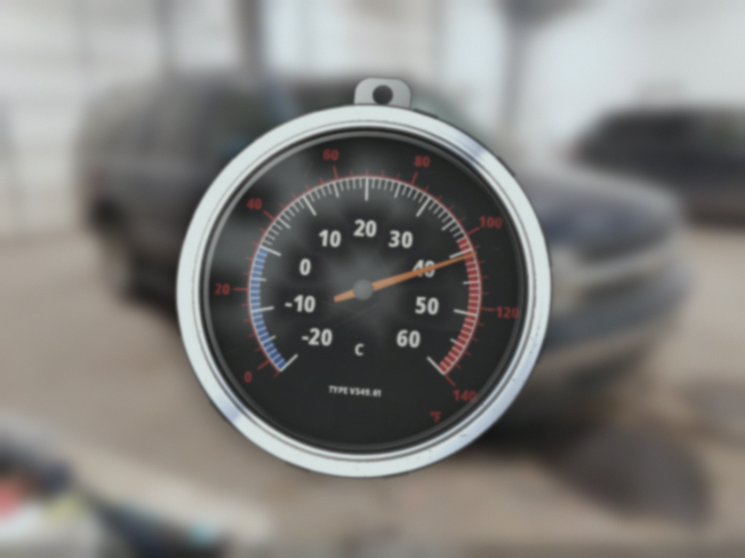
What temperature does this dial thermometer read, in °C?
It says 41 °C
